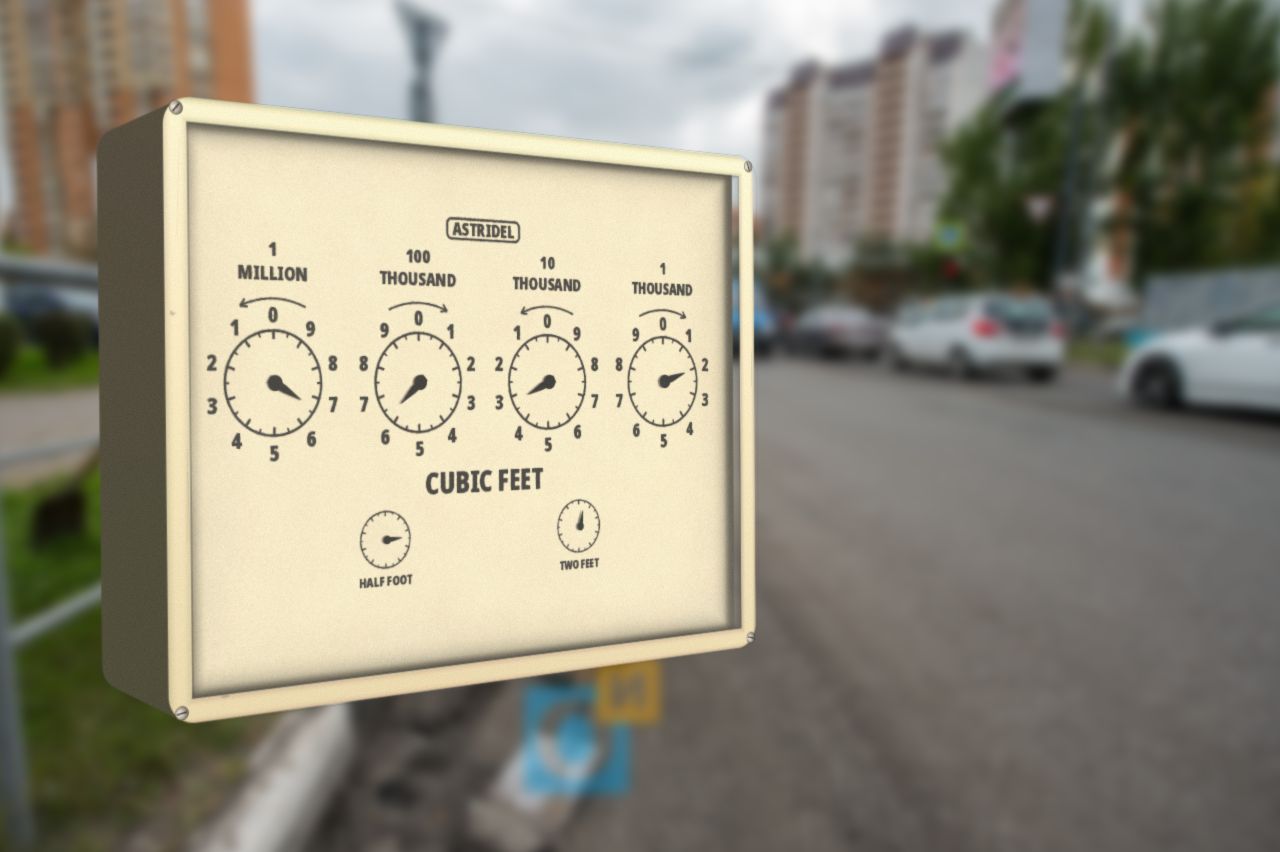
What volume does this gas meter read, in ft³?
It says 663200 ft³
